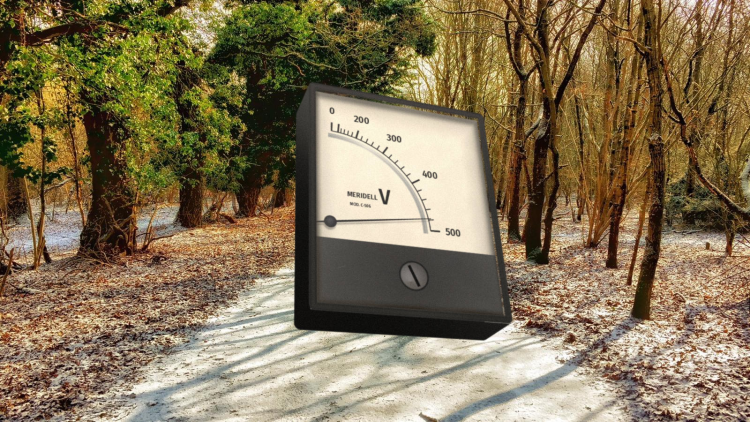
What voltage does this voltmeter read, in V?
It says 480 V
